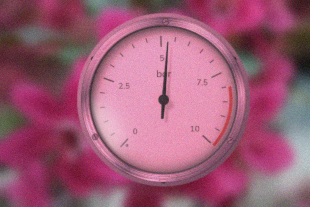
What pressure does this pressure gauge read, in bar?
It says 5.25 bar
